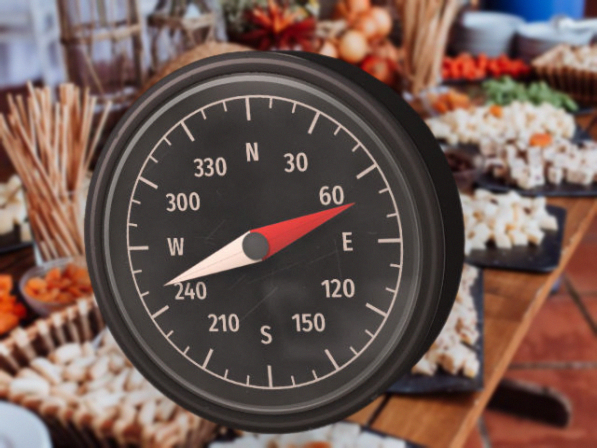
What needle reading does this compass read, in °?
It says 70 °
